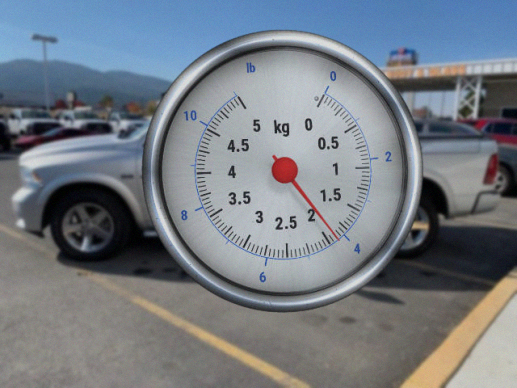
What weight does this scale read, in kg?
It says 1.9 kg
